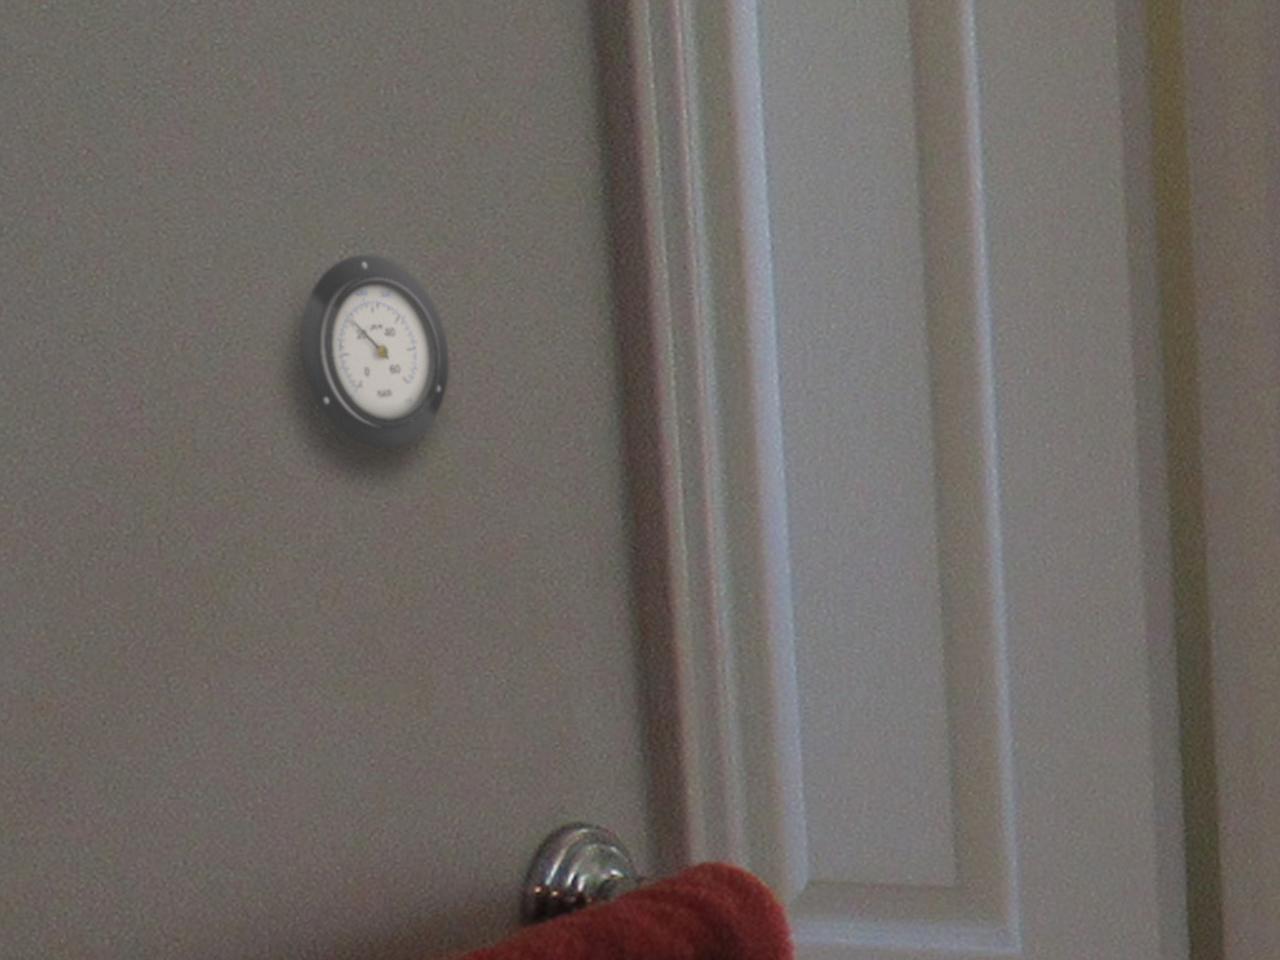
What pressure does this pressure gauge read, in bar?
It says 20 bar
